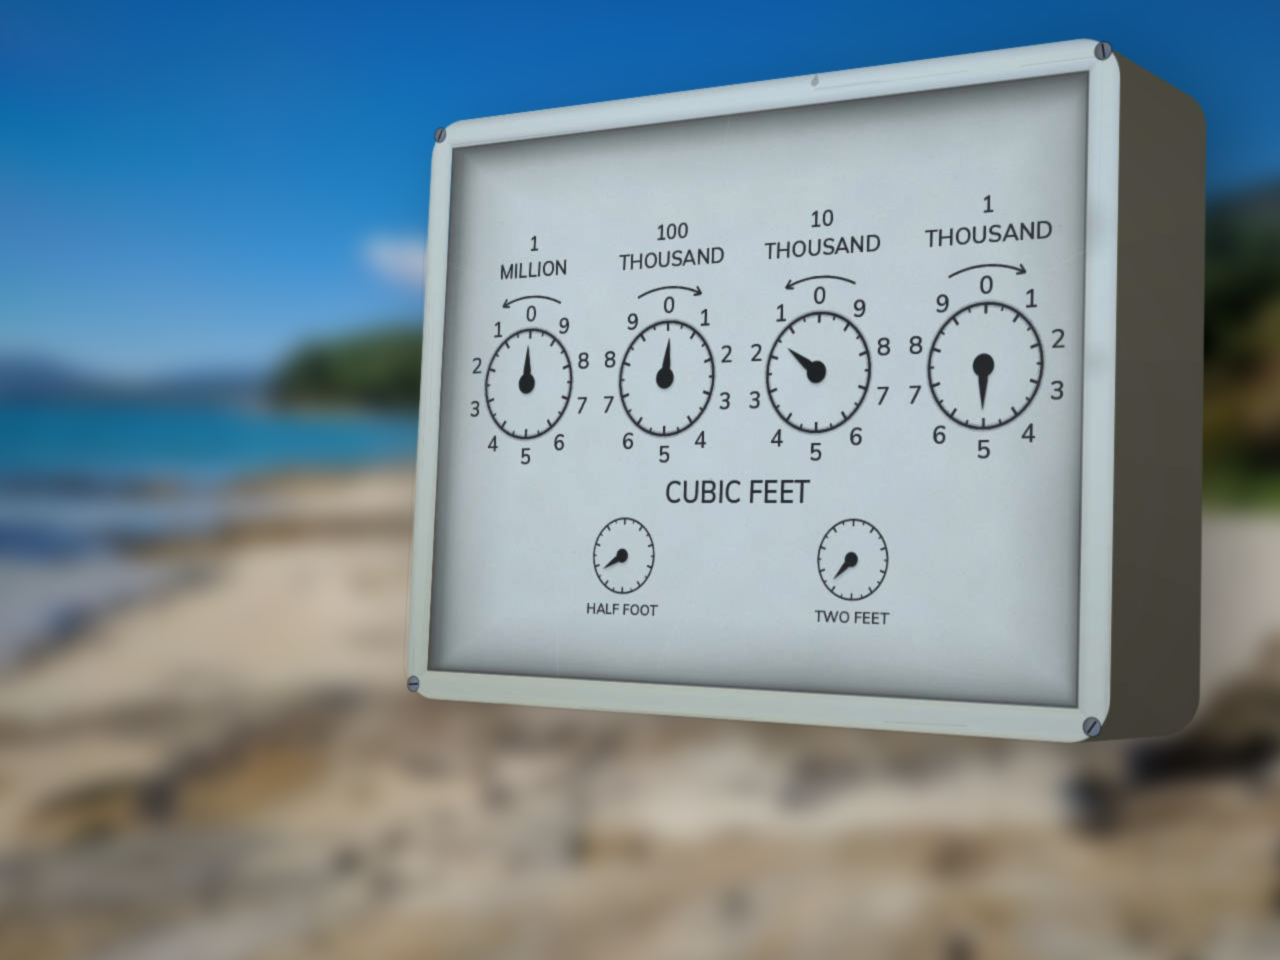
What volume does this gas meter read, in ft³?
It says 1500 ft³
